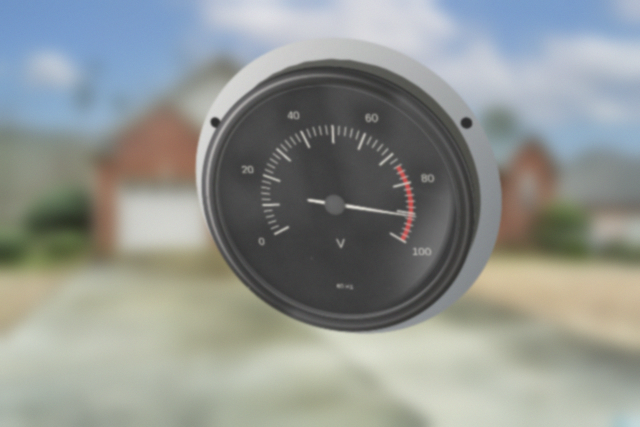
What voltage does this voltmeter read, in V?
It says 90 V
